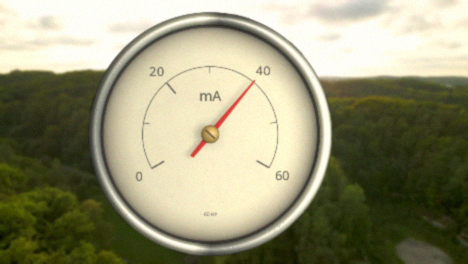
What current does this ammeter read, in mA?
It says 40 mA
